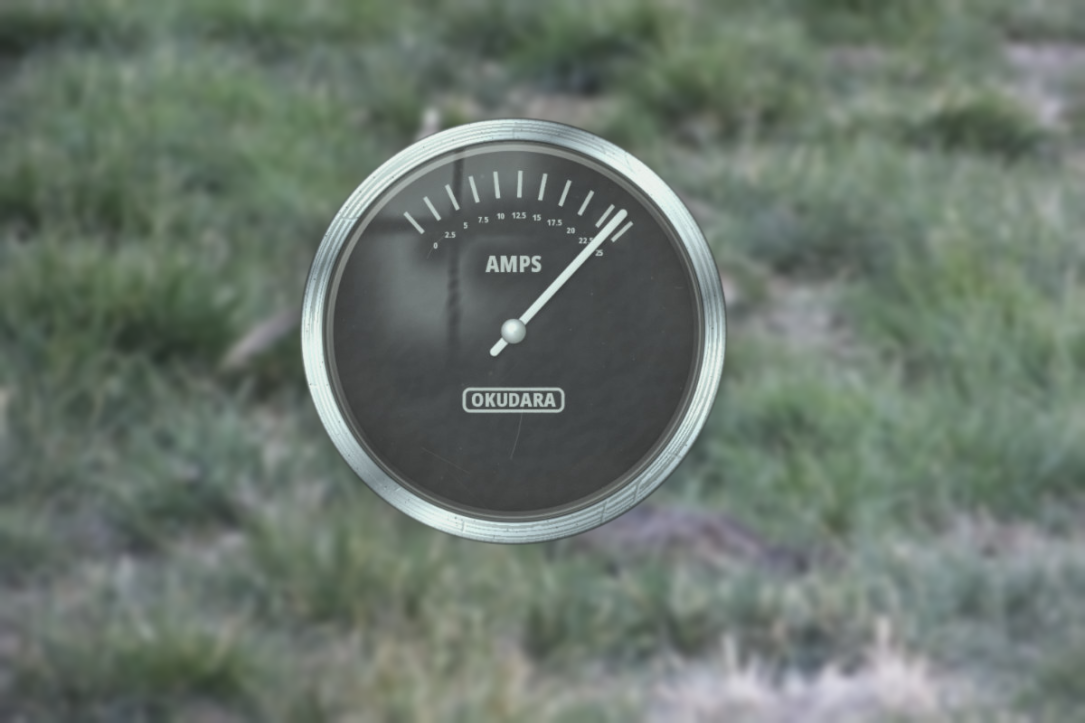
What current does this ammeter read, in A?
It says 23.75 A
